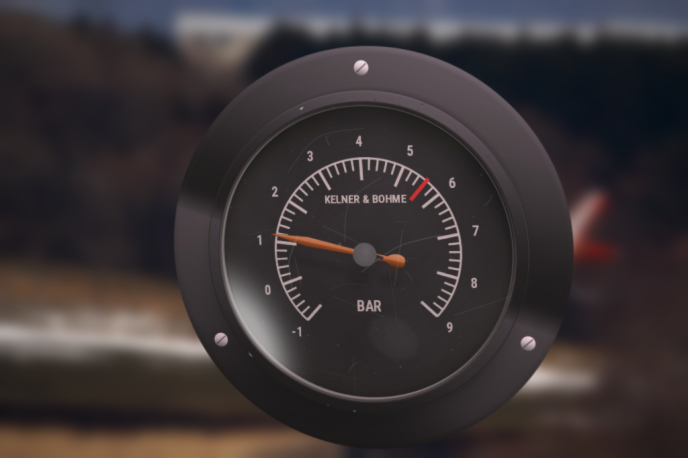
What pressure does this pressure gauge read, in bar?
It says 1.2 bar
